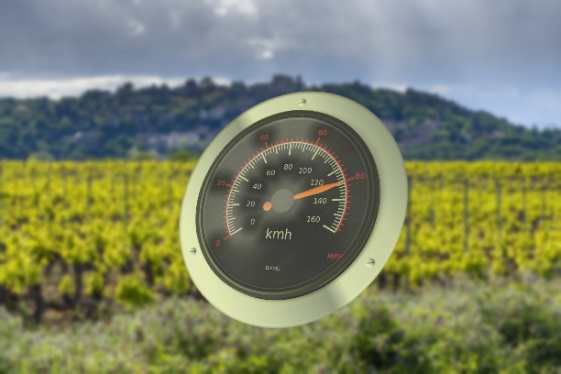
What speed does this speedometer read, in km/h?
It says 130 km/h
